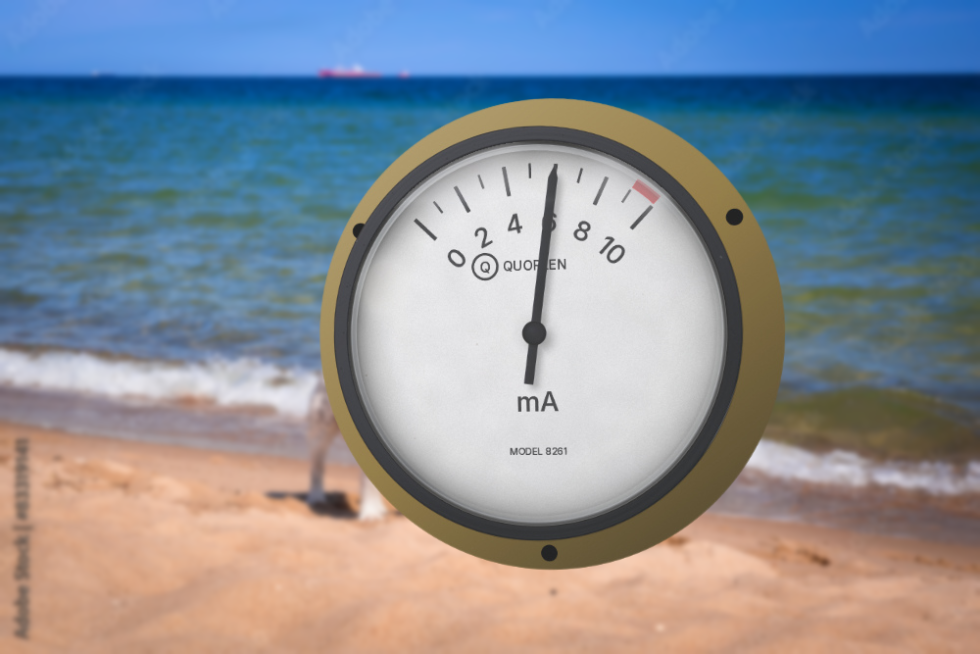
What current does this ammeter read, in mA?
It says 6 mA
